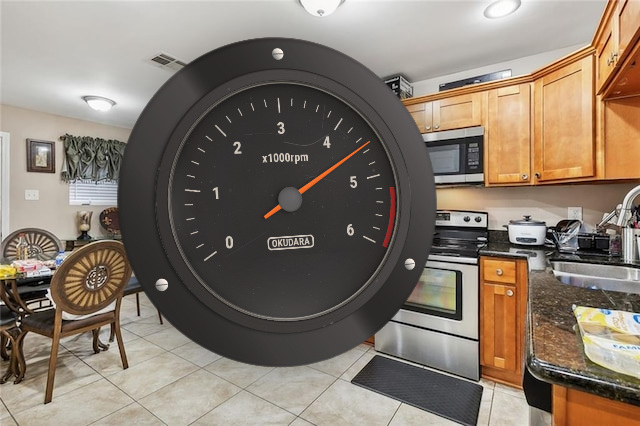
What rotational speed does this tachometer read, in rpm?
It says 4500 rpm
